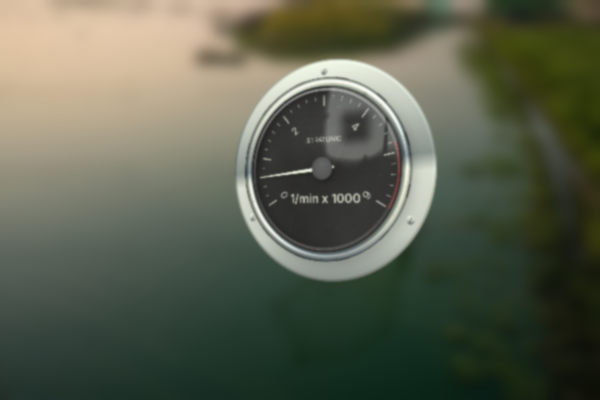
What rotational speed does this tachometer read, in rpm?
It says 600 rpm
